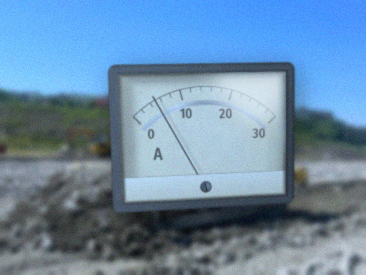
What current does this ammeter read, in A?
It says 5 A
